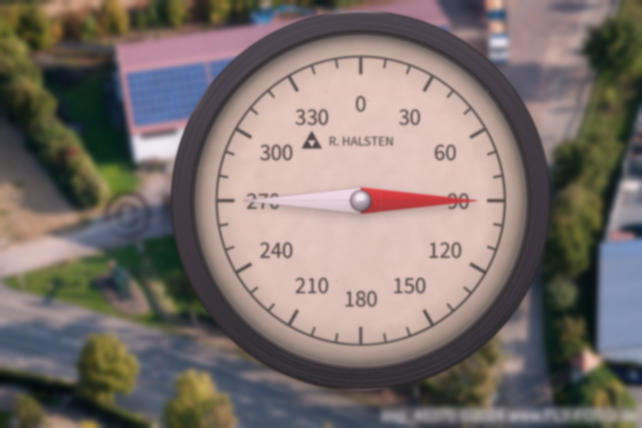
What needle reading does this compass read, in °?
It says 90 °
